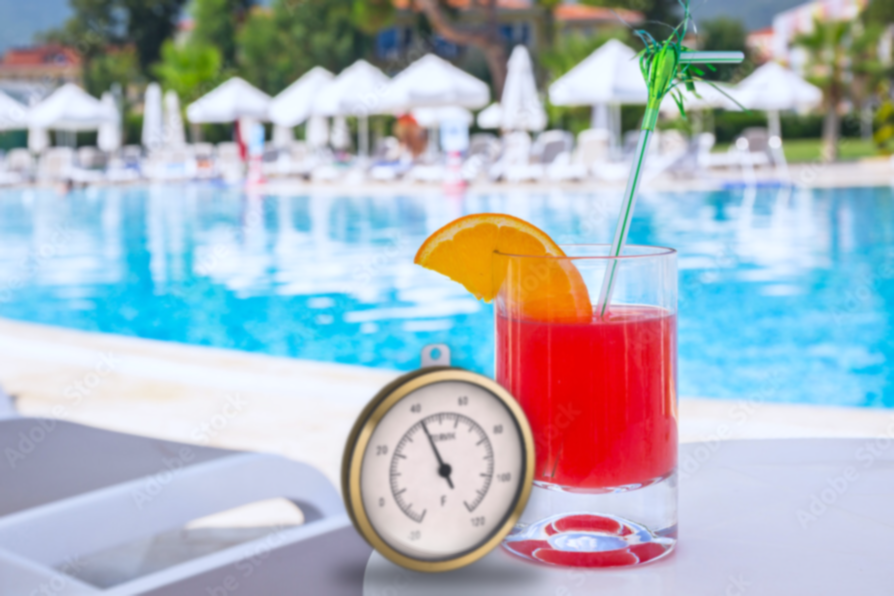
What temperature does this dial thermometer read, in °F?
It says 40 °F
